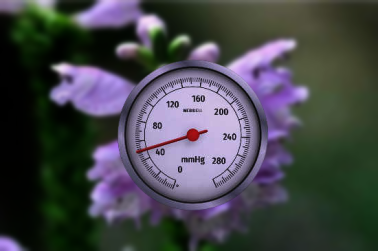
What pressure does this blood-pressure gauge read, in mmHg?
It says 50 mmHg
